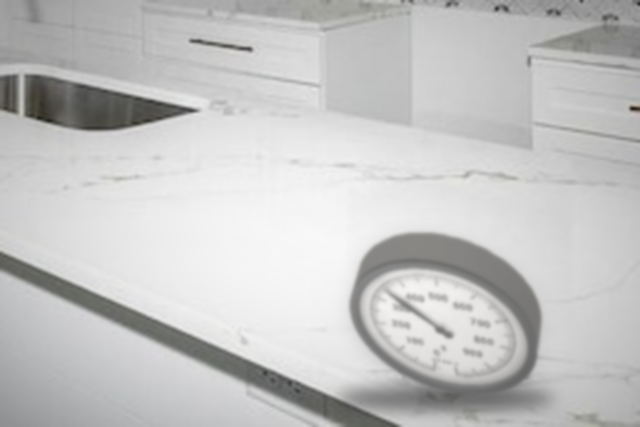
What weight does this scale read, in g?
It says 350 g
